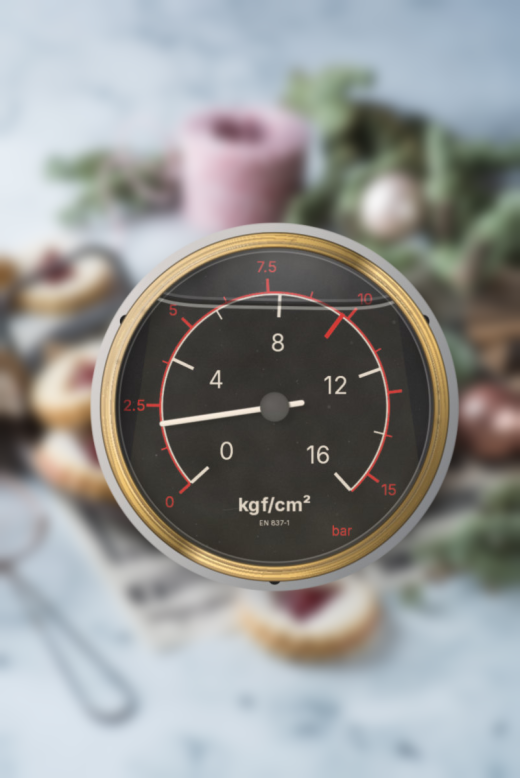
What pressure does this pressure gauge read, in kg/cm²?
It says 2 kg/cm²
